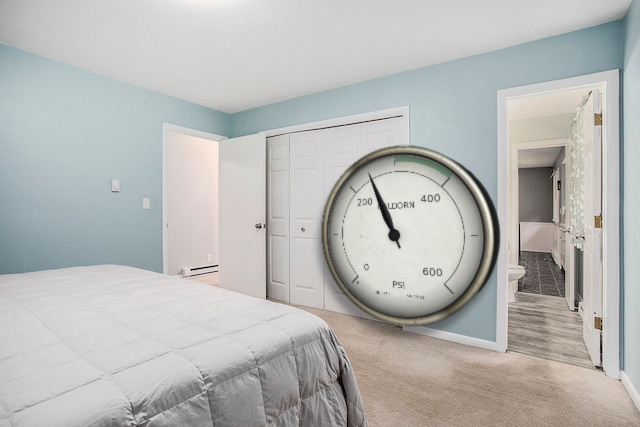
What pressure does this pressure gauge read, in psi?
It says 250 psi
